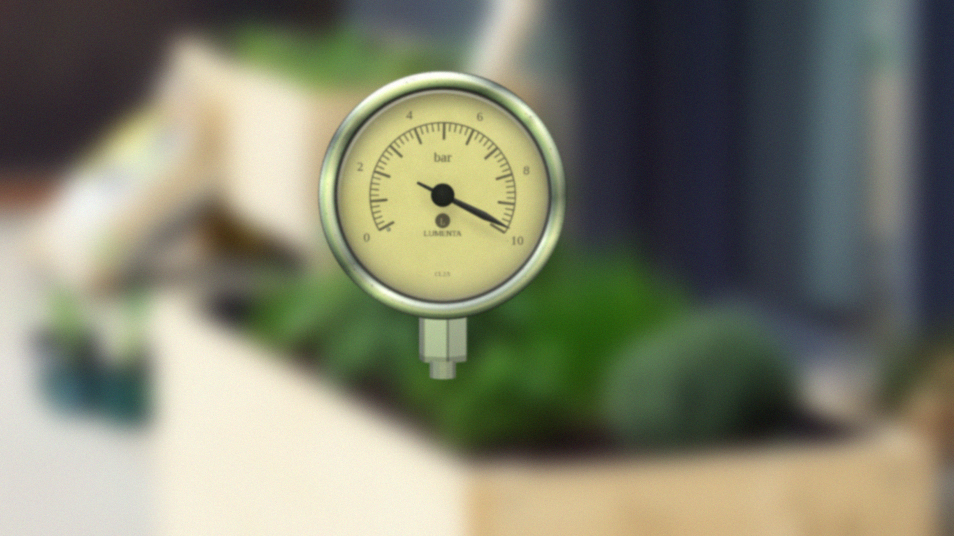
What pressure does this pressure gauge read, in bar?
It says 9.8 bar
